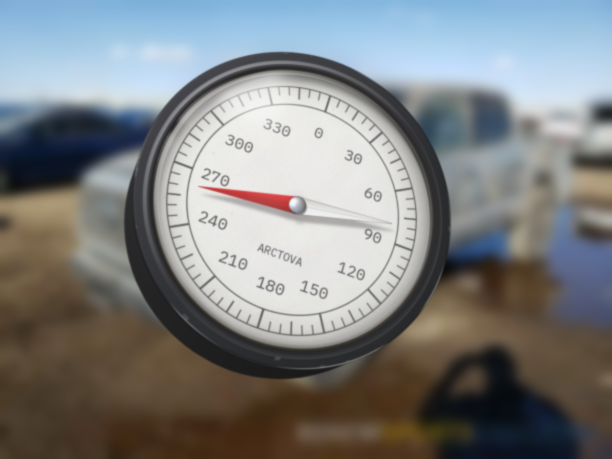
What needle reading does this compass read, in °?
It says 260 °
